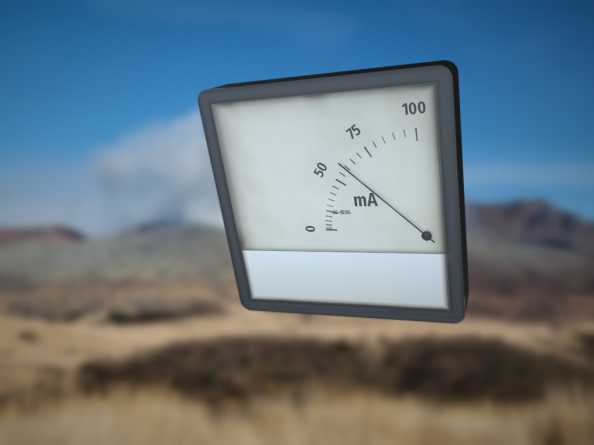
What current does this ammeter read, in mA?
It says 60 mA
